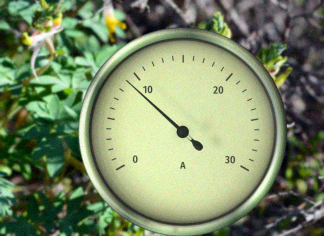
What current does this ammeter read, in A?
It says 9 A
